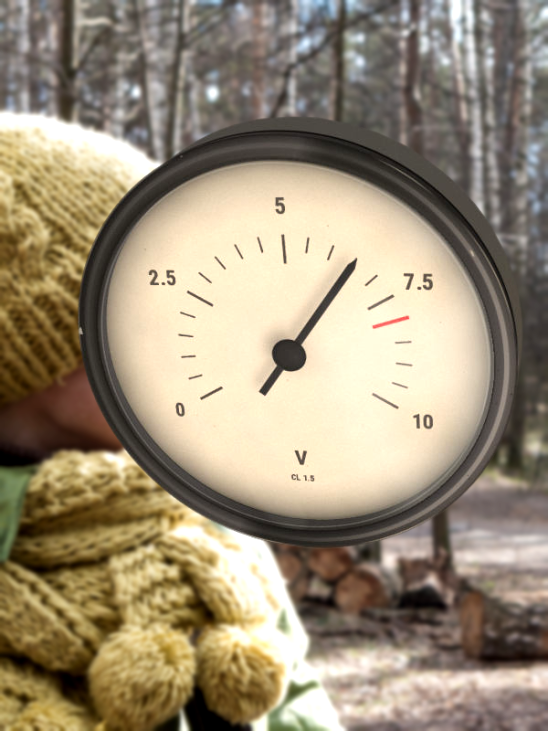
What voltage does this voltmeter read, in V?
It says 6.5 V
